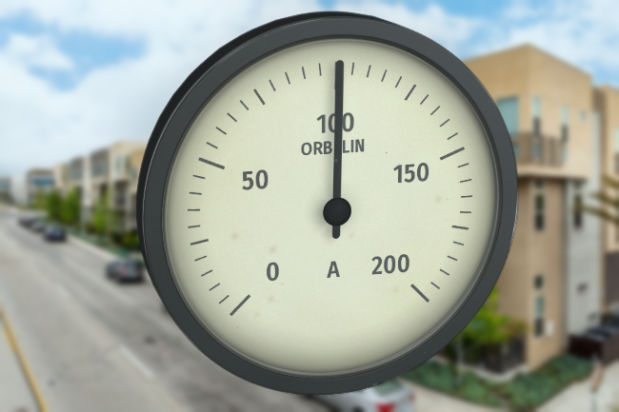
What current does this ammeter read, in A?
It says 100 A
